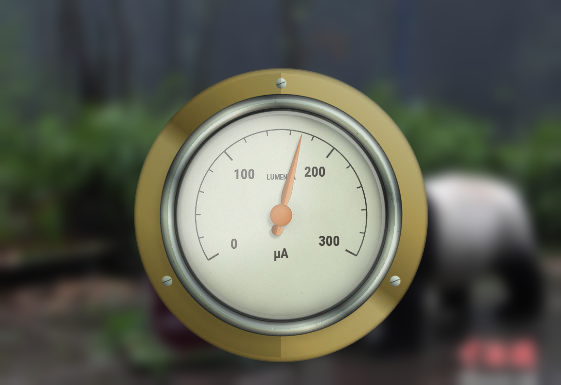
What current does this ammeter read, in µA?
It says 170 µA
